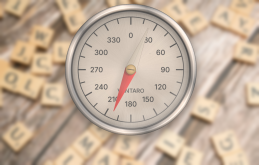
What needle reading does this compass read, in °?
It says 202.5 °
